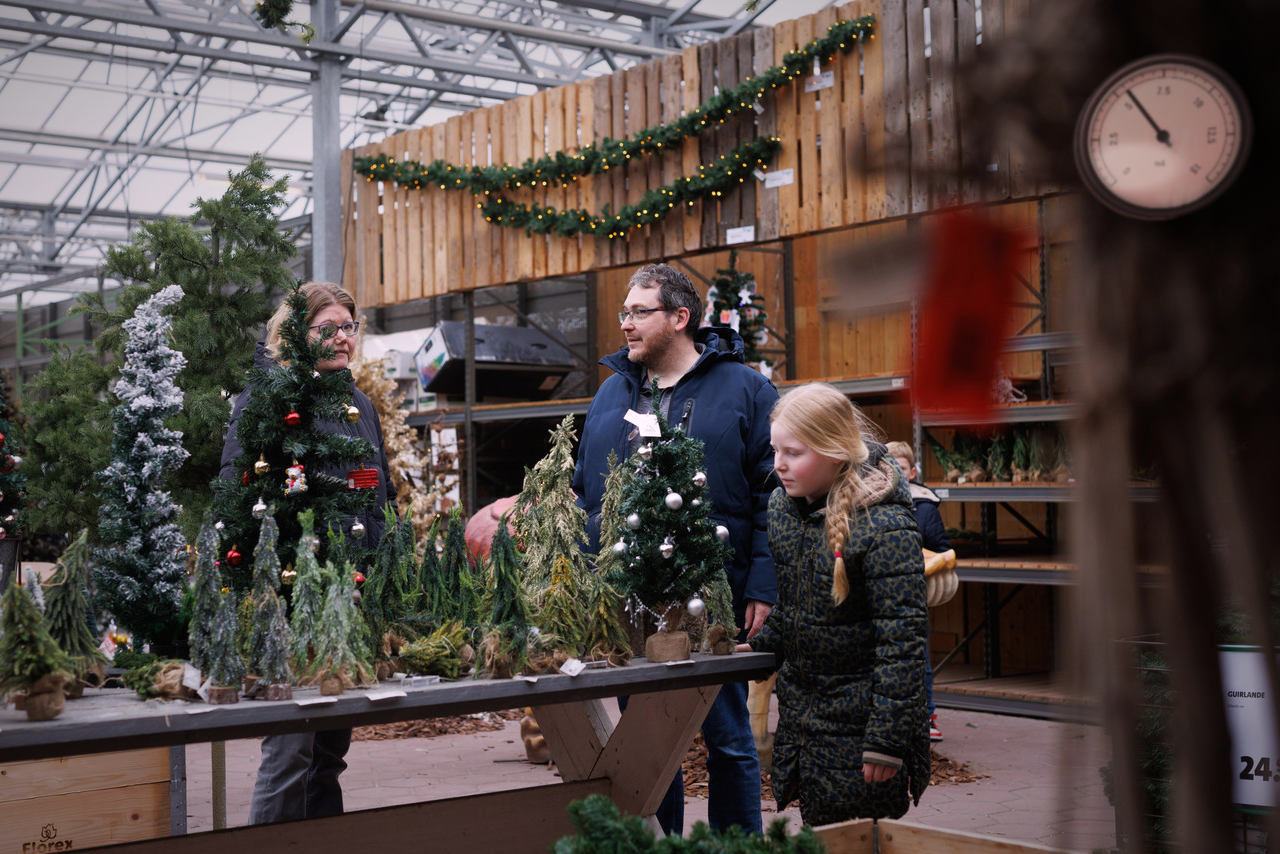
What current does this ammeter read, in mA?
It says 5.5 mA
